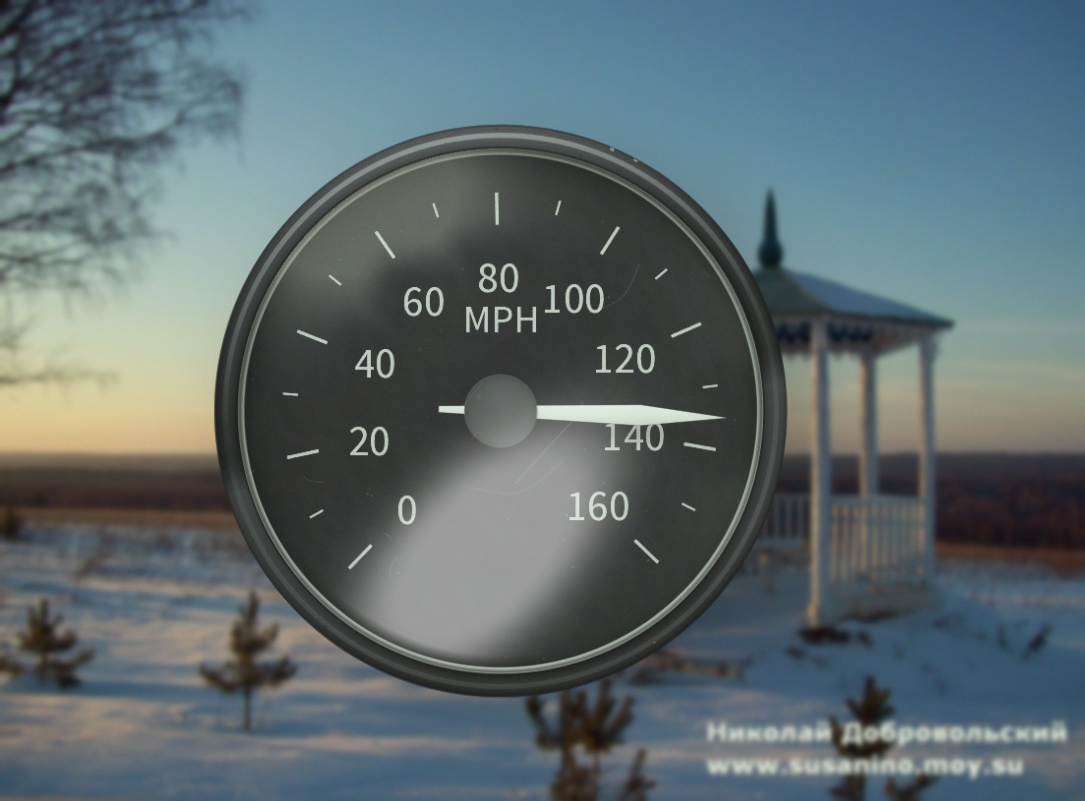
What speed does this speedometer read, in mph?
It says 135 mph
